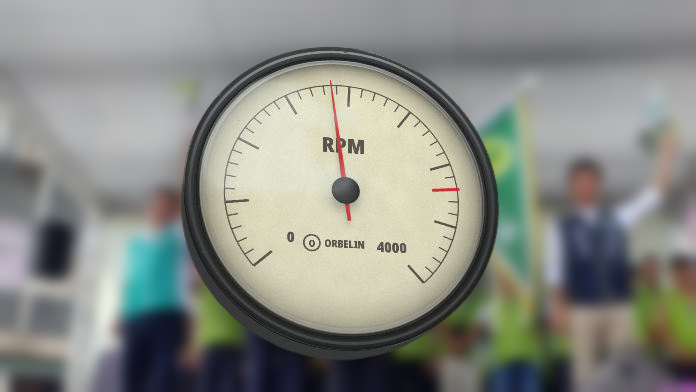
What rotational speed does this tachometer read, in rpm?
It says 1850 rpm
